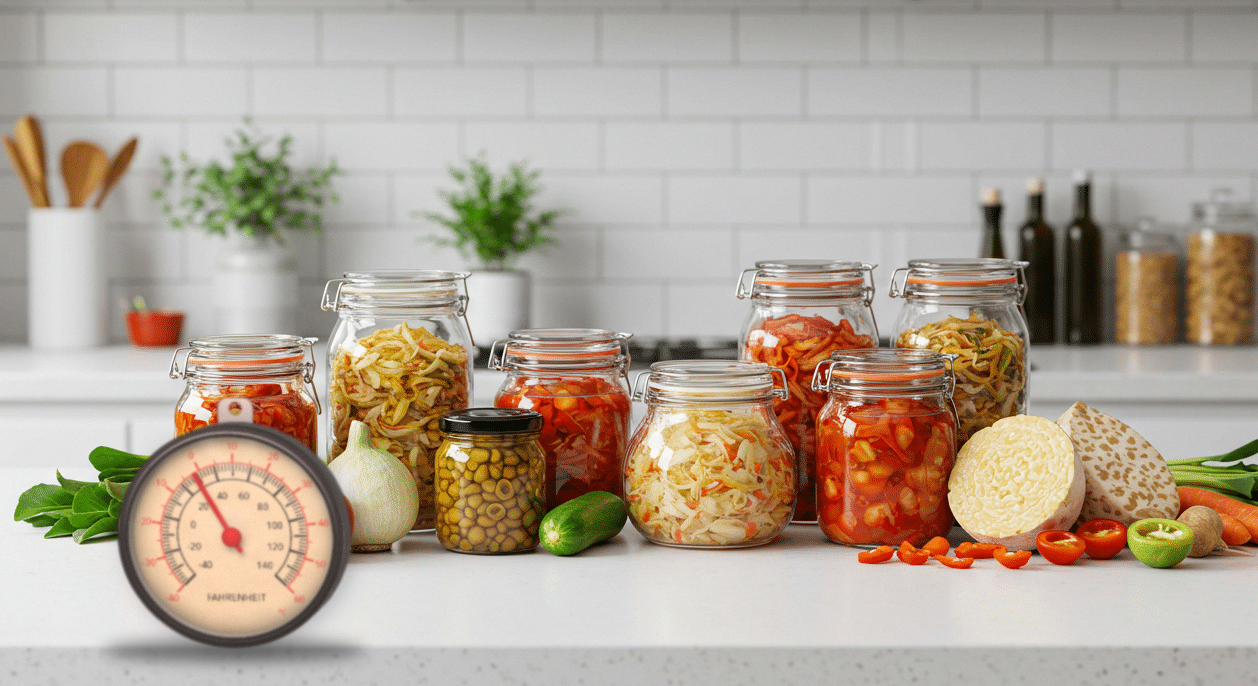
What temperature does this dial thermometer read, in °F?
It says 30 °F
